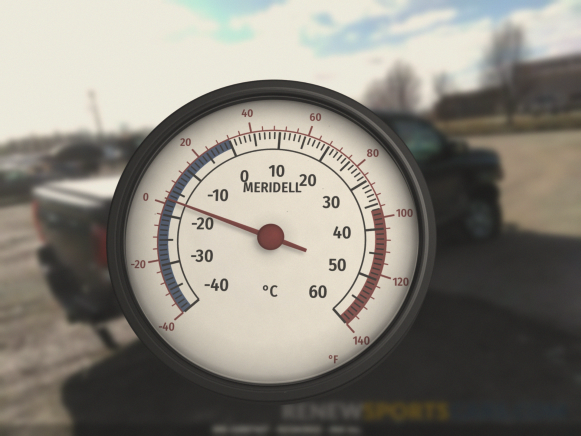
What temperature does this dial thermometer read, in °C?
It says -17 °C
